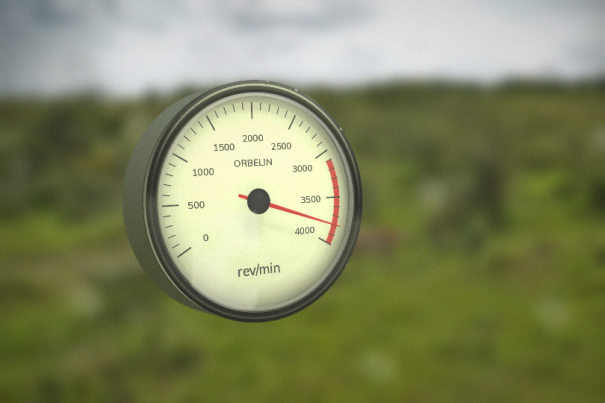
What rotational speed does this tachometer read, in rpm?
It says 3800 rpm
